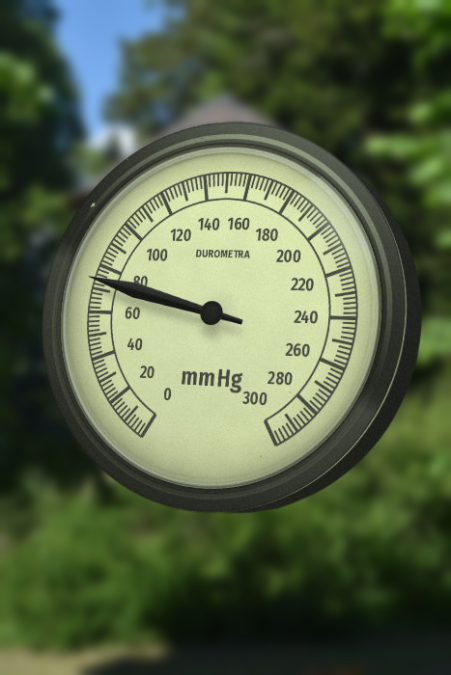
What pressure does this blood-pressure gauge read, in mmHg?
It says 74 mmHg
